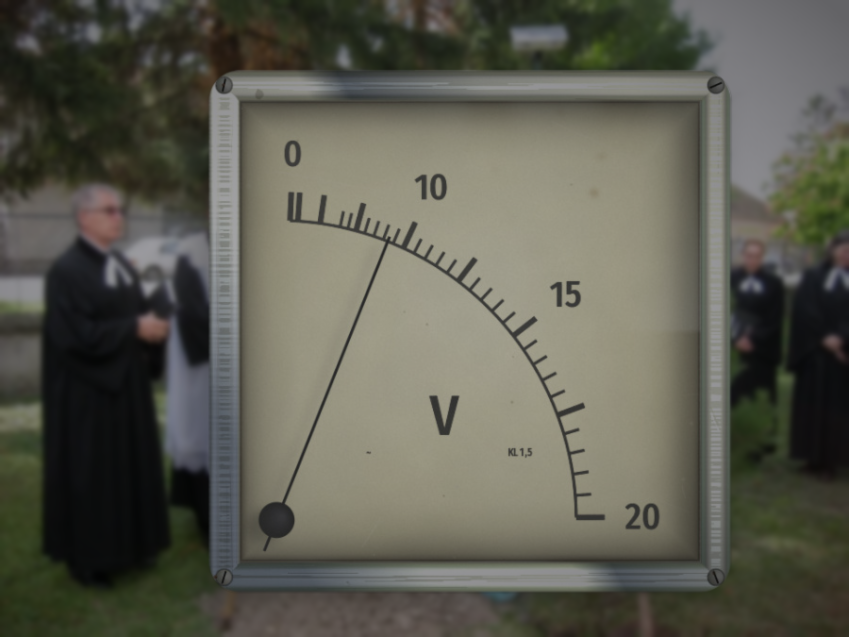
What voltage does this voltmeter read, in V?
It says 9.25 V
